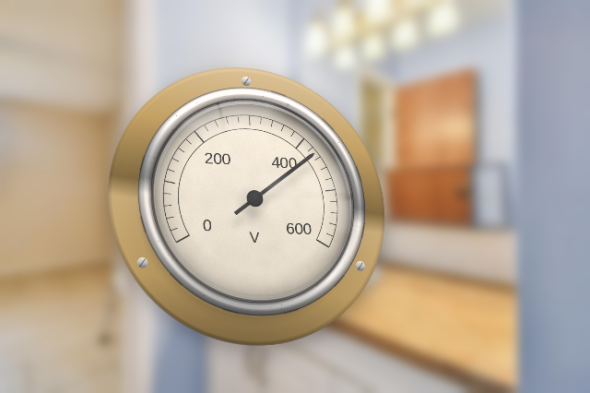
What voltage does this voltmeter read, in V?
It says 430 V
